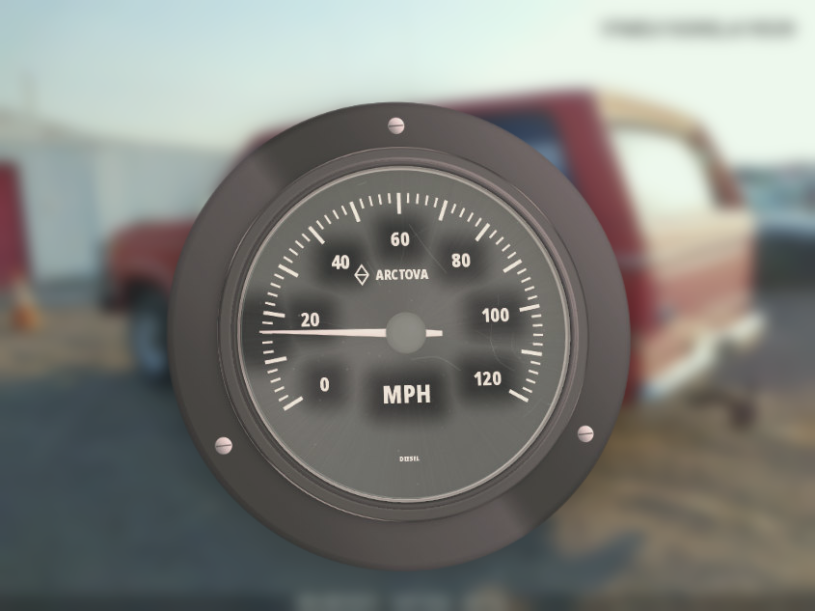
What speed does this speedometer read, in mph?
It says 16 mph
